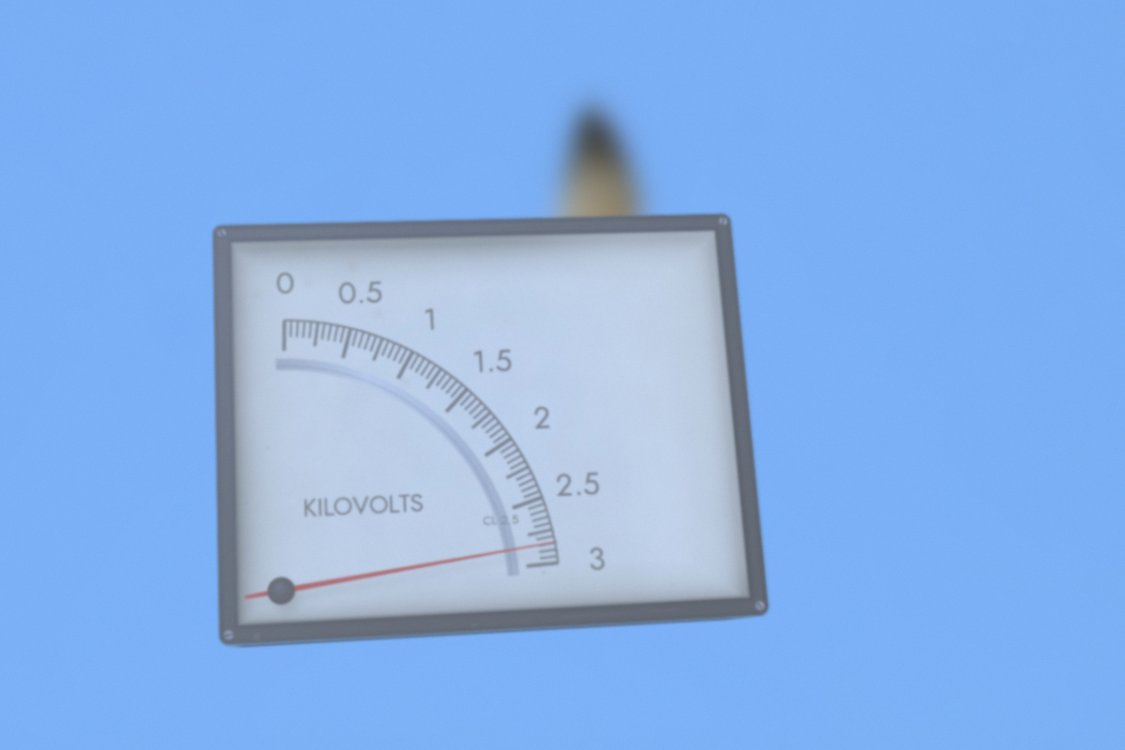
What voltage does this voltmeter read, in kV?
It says 2.85 kV
